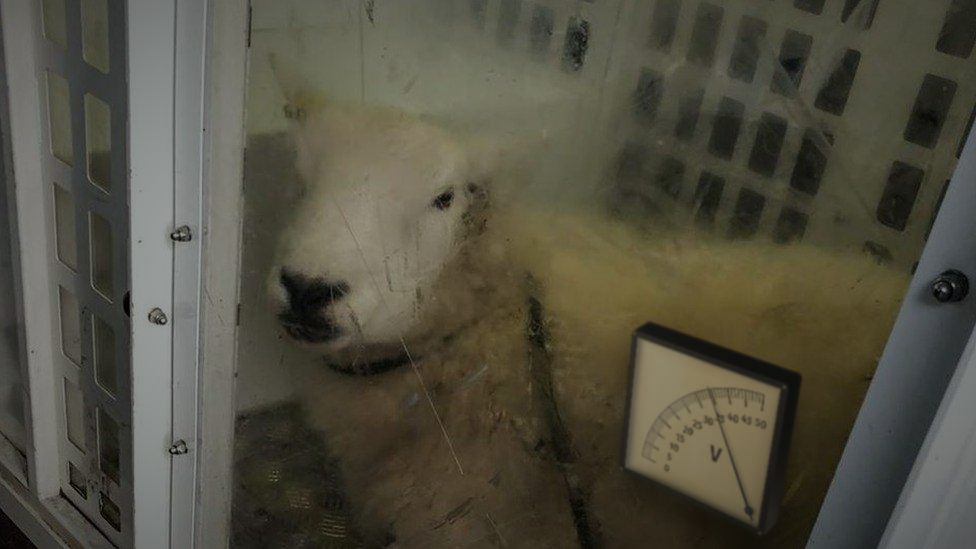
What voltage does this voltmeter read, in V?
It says 35 V
